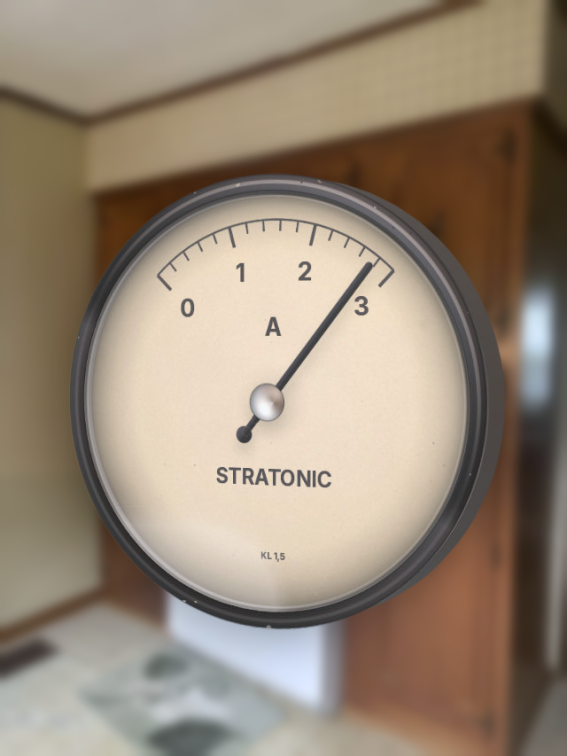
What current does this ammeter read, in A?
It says 2.8 A
